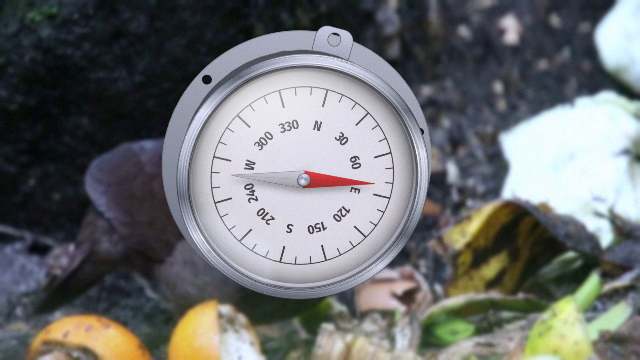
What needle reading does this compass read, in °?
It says 80 °
